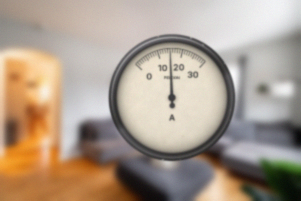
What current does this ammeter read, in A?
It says 15 A
